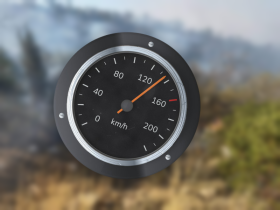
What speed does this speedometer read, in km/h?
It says 135 km/h
